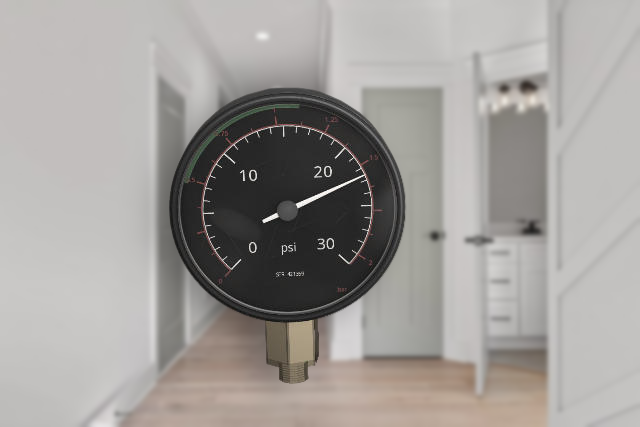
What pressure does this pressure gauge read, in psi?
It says 22.5 psi
